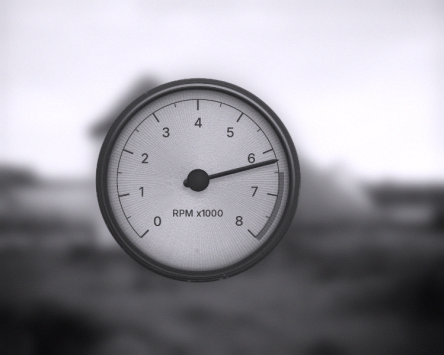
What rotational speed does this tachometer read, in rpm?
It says 6250 rpm
